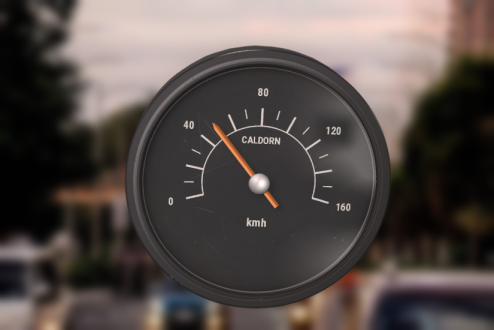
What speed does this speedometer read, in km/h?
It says 50 km/h
